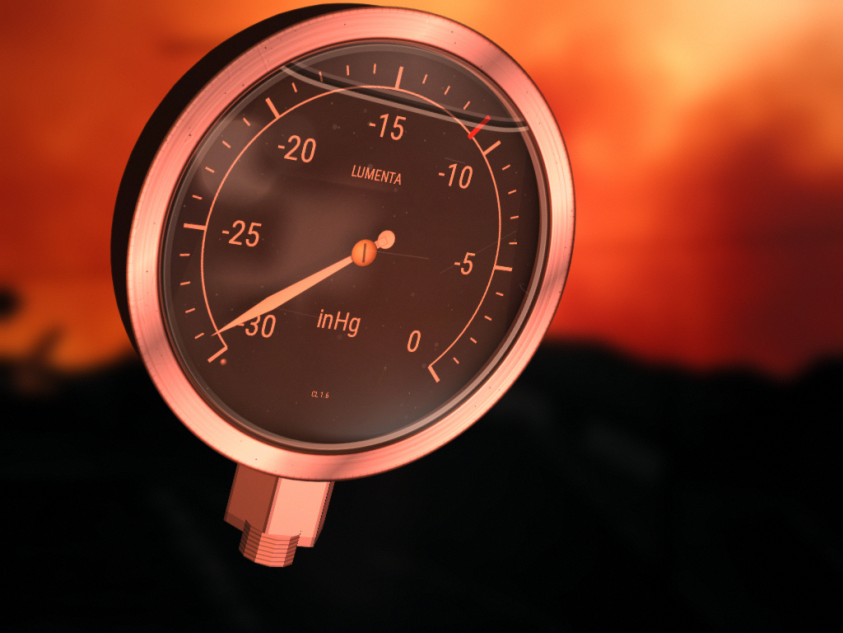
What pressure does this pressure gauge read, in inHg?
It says -29 inHg
